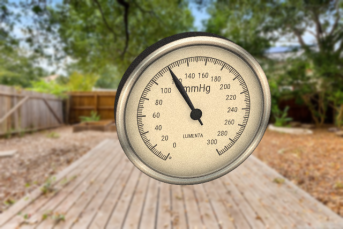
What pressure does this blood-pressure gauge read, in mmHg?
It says 120 mmHg
